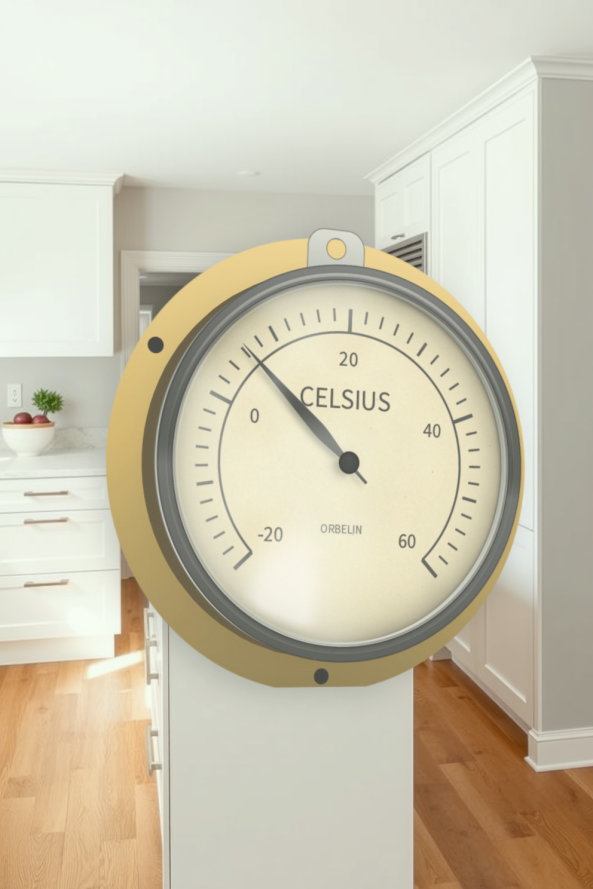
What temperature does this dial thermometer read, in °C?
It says 6 °C
